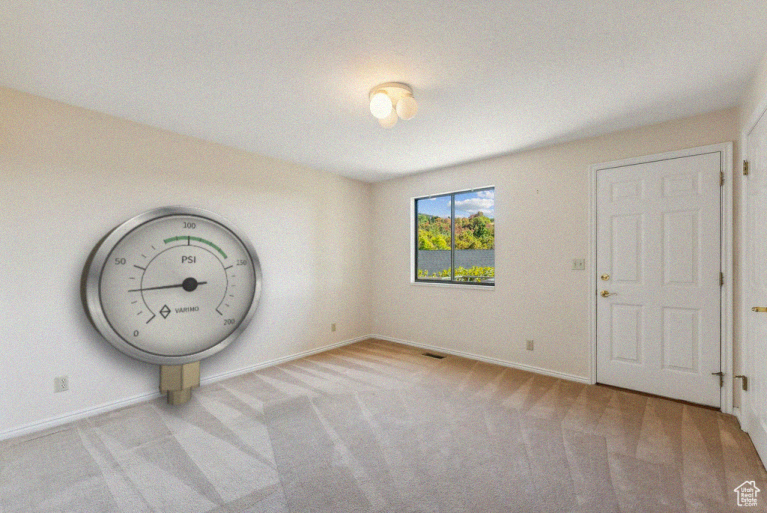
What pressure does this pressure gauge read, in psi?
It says 30 psi
